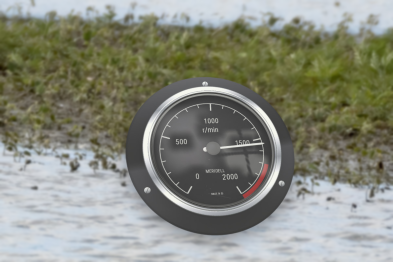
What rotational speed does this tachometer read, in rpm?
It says 1550 rpm
